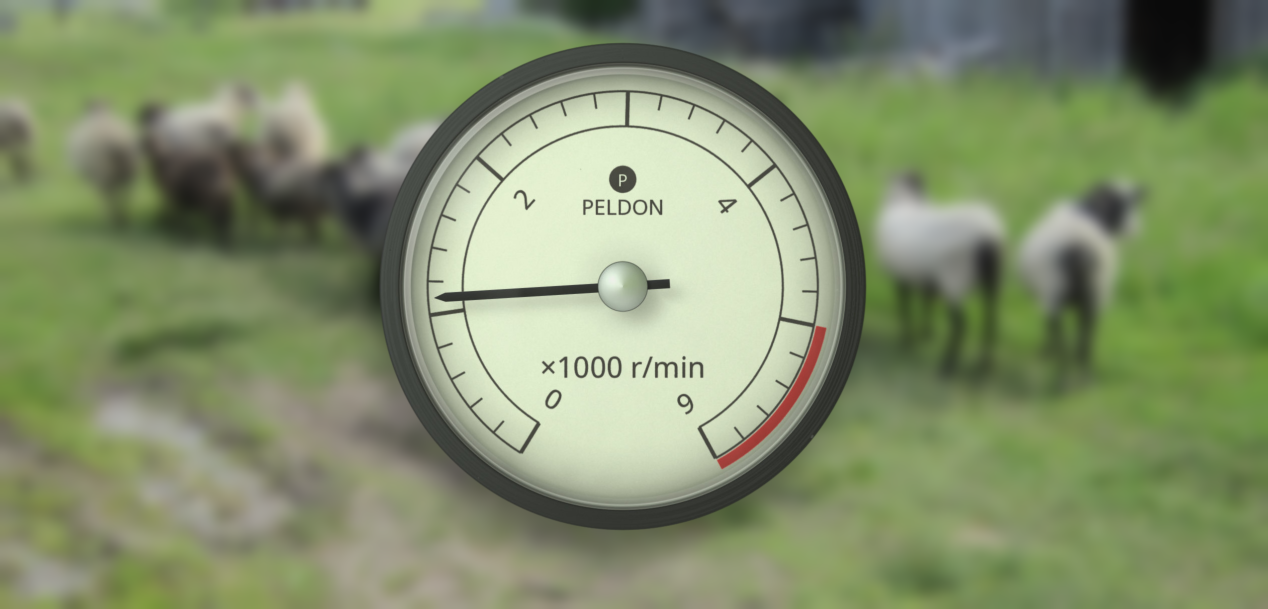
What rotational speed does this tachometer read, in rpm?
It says 1100 rpm
